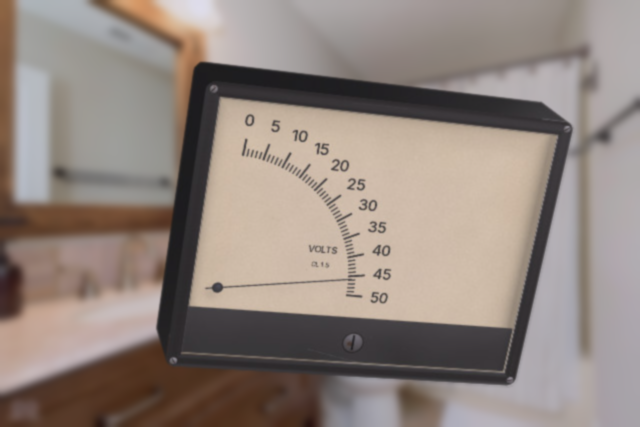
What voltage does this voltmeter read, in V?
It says 45 V
